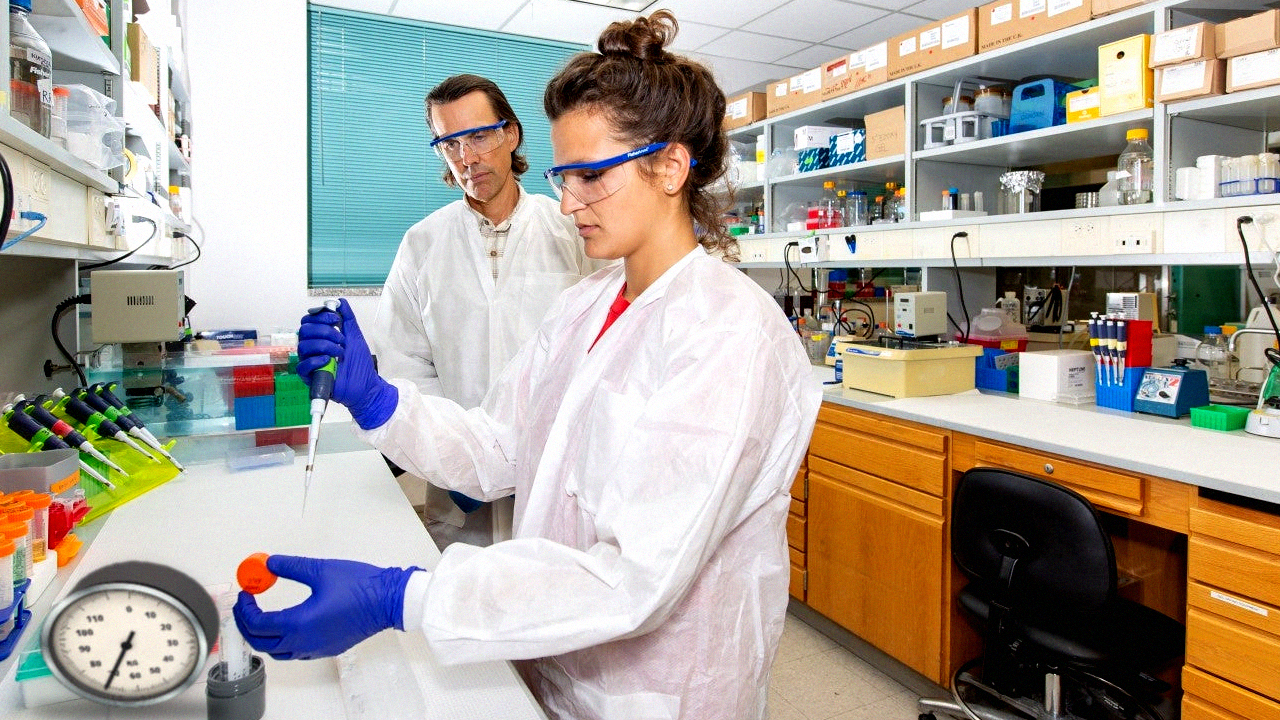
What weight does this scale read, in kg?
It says 70 kg
